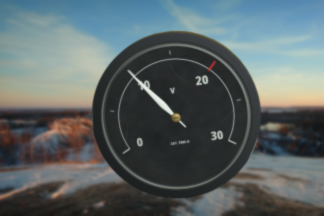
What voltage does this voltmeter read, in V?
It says 10 V
